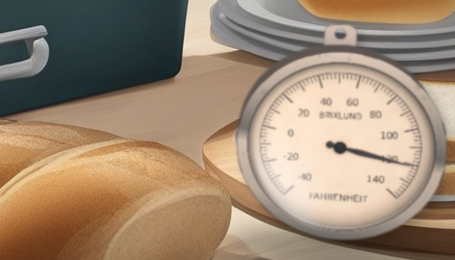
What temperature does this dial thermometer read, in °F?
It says 120 °F
